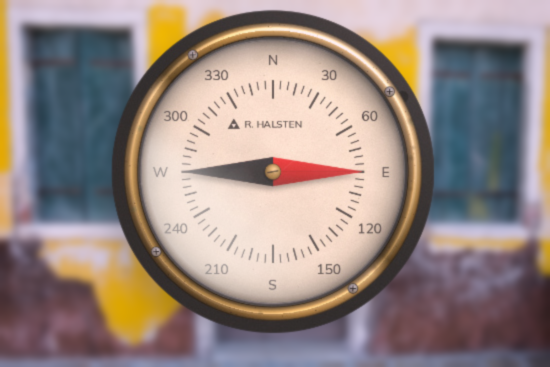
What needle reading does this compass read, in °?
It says 90 °
